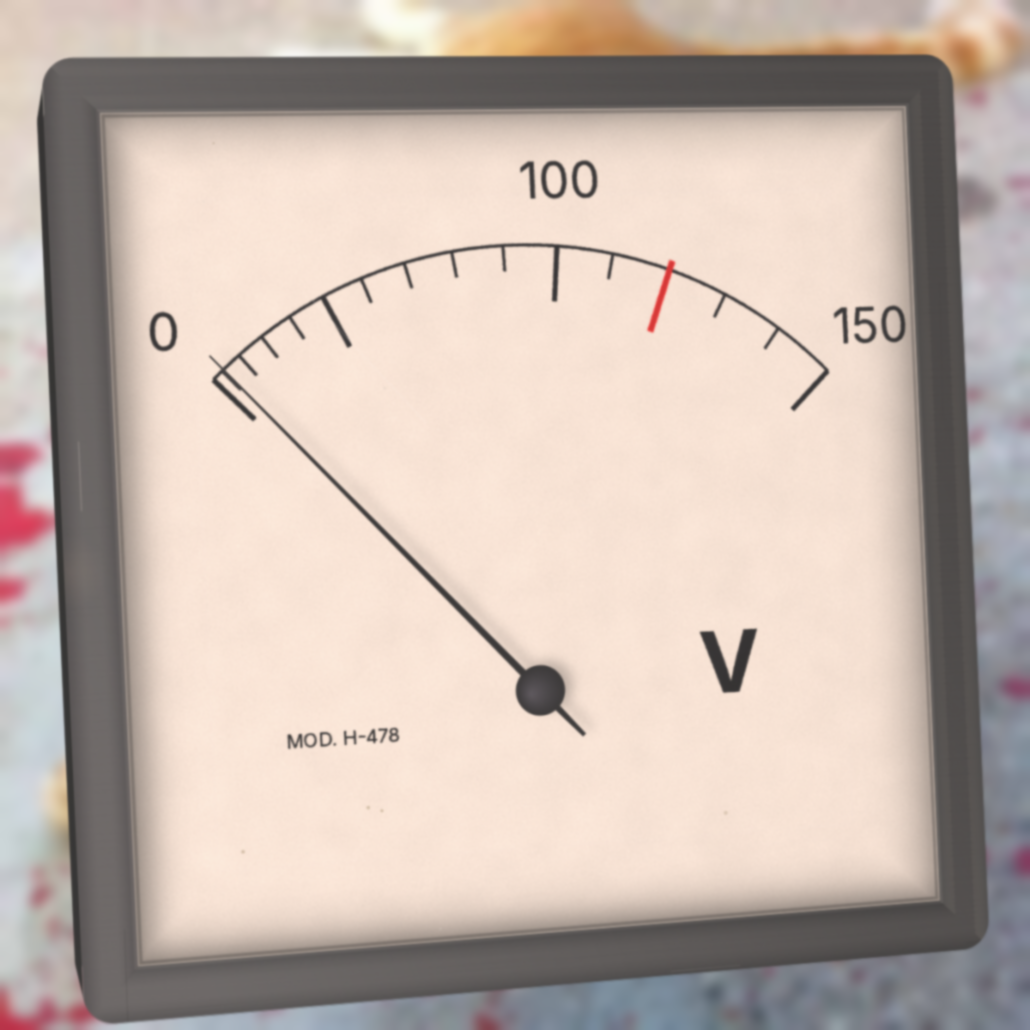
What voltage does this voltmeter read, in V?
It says 10 V
